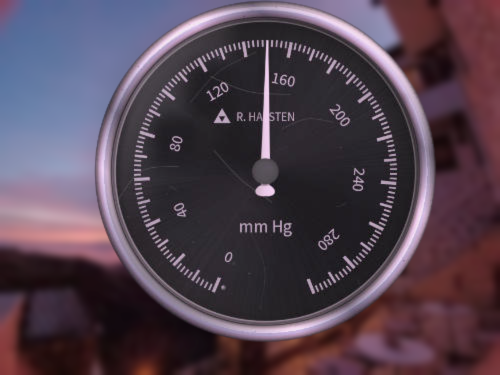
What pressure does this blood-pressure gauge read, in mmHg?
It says 150 mmHg
